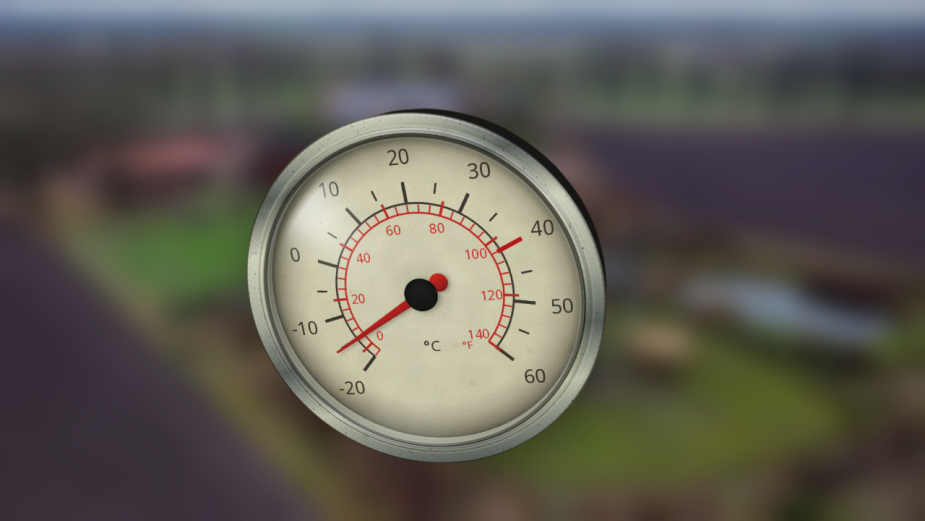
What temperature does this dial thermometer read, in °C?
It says -15 °C
